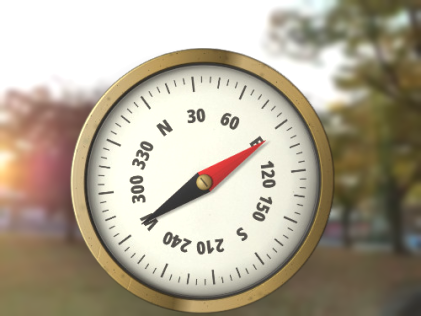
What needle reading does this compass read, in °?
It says 92.5 °
